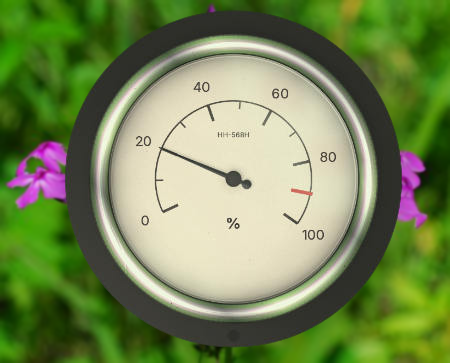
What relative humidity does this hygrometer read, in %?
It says 20 %
